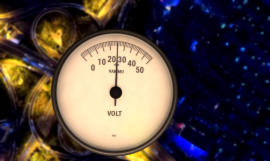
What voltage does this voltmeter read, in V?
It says 25 V
